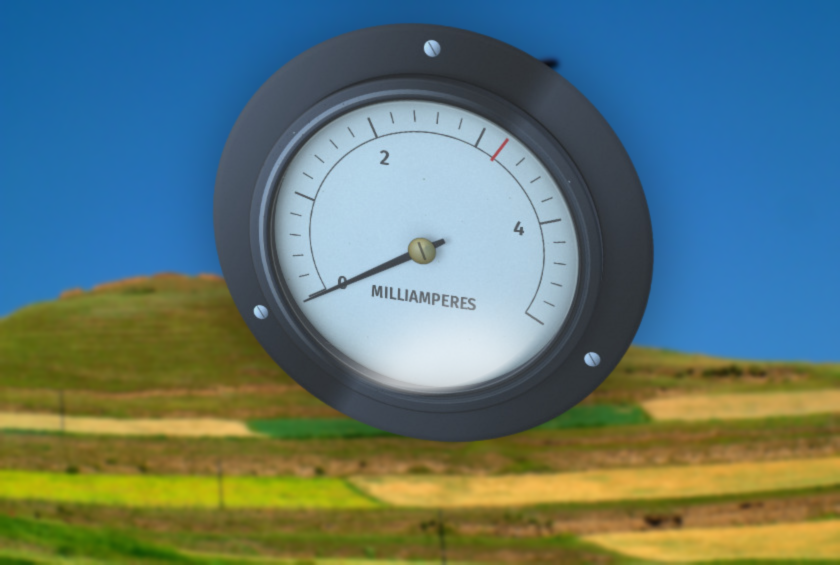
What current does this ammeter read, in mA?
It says 0 mA
